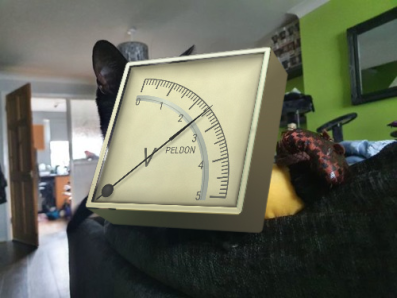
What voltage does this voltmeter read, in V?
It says 2.5 V
